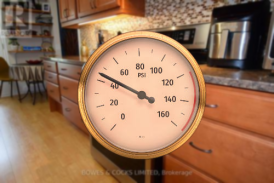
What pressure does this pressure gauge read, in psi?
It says 45 psi
